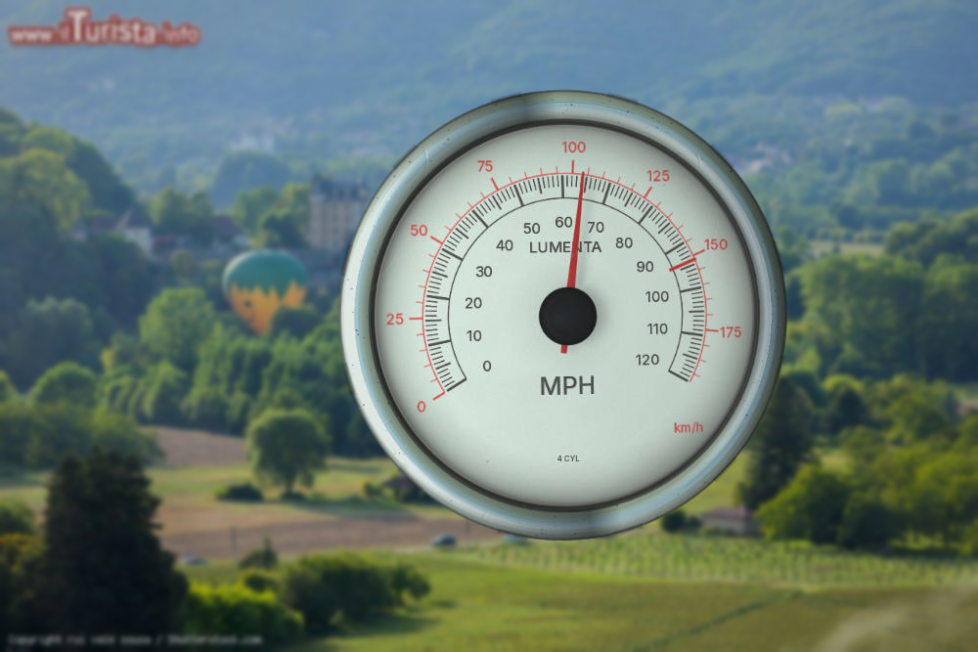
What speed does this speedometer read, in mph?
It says 64 mph
